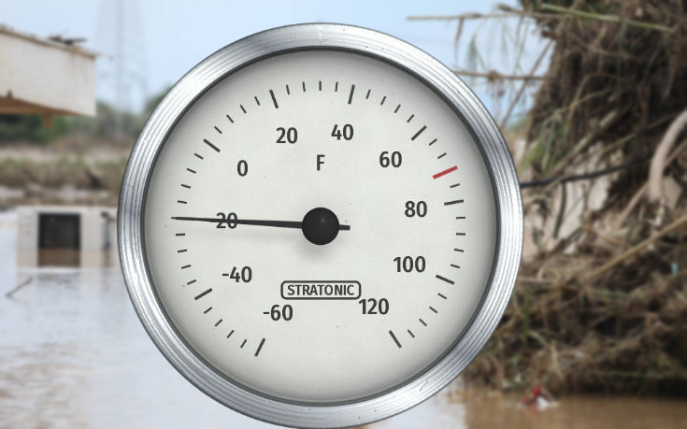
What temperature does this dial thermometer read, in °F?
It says -20 °F
